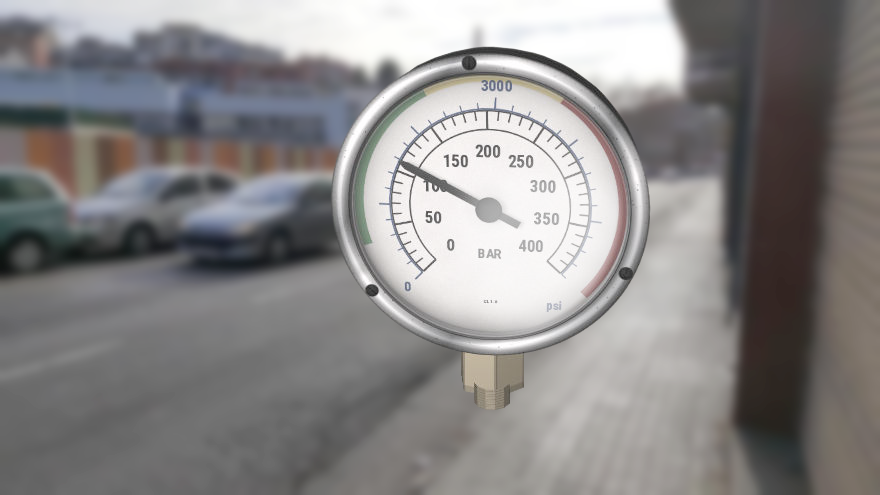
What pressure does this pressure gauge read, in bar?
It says 110 bar
